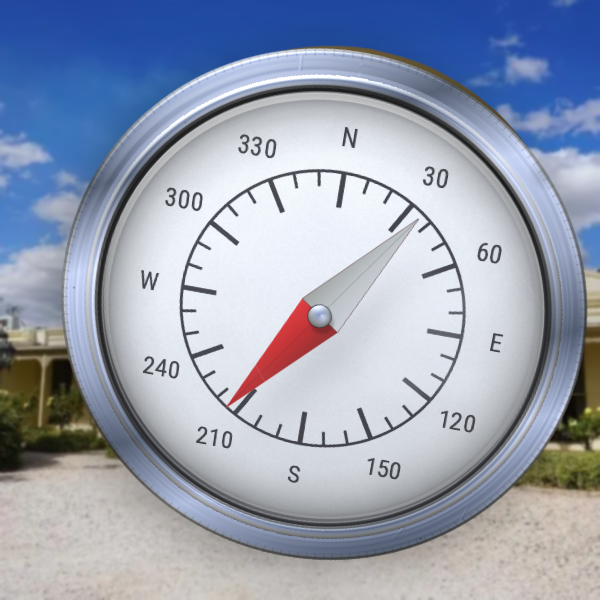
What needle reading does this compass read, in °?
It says 215 °
